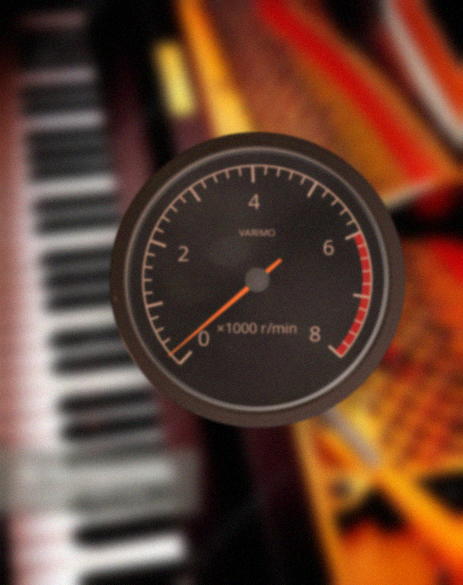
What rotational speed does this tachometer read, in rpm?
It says 200 rpm
